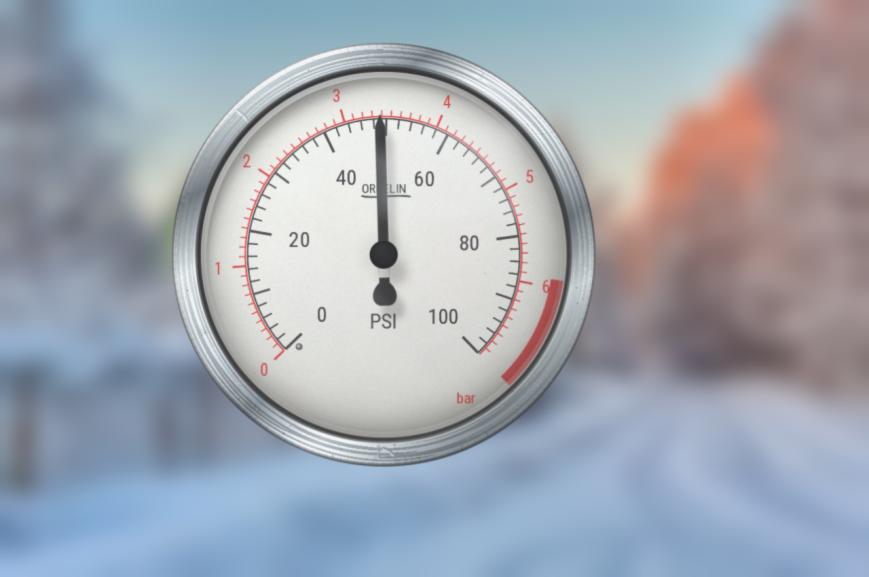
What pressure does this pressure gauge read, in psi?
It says 49 psi
